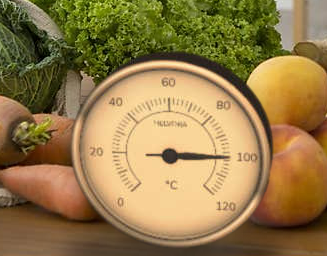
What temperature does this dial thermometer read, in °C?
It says 100 °C
